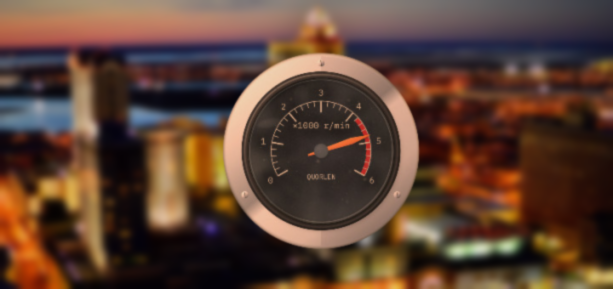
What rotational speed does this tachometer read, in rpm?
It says 4800 rpm
